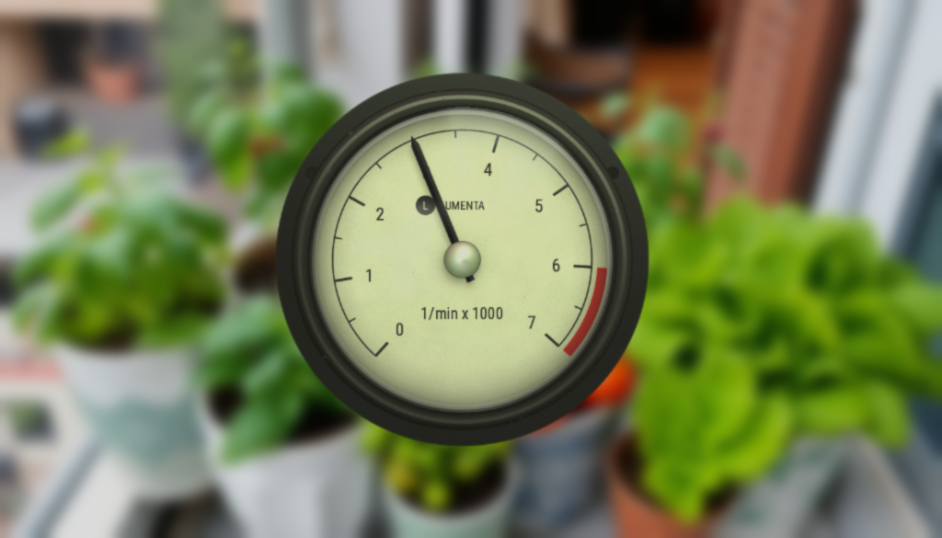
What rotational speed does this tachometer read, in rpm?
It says 3000 rpm
